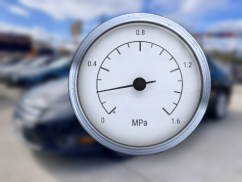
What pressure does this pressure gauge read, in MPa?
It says 0.2 MPa
